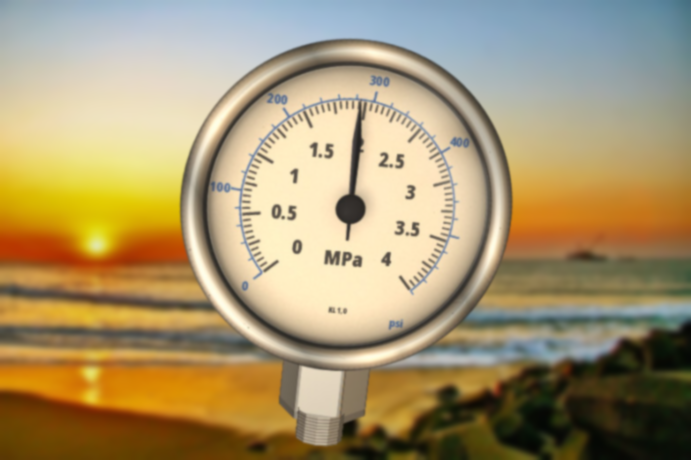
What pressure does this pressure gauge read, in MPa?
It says 1.95 MPa
